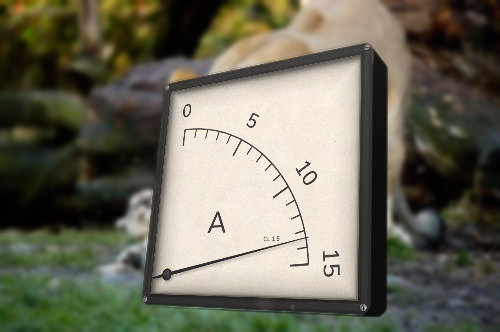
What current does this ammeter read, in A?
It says 13.5 A
